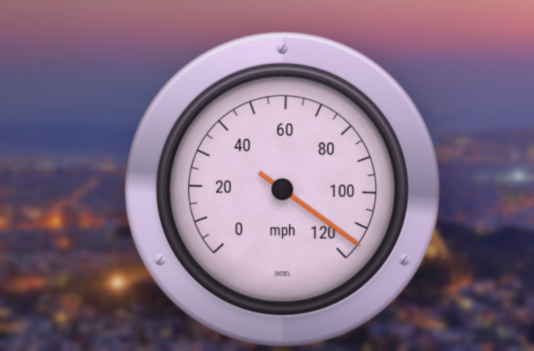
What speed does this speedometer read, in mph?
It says 115 mph
